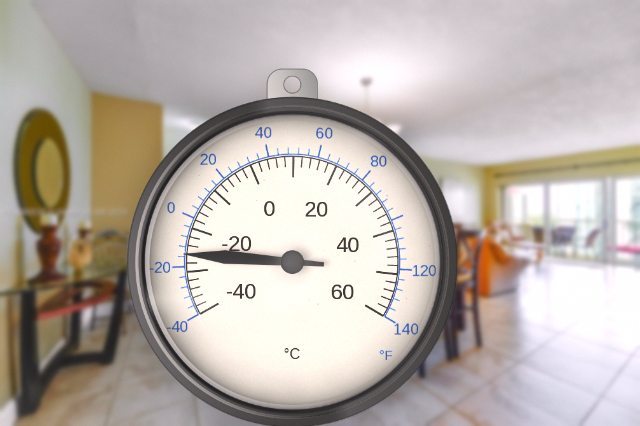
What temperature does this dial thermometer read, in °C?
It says -26 °C
